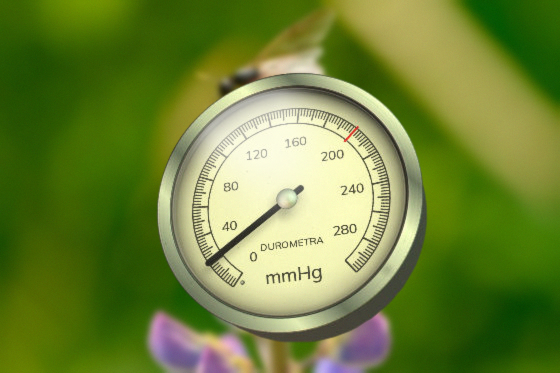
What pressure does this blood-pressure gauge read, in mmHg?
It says 20 mmHg
